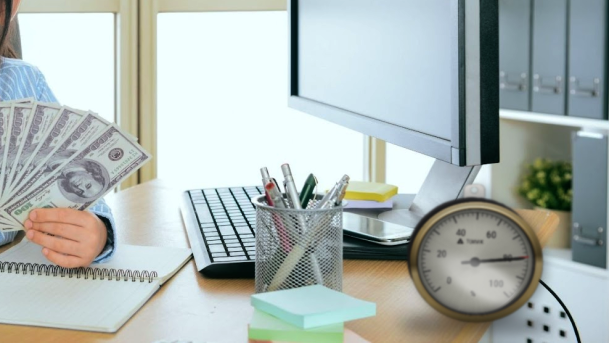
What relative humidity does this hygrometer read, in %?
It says 80 %
